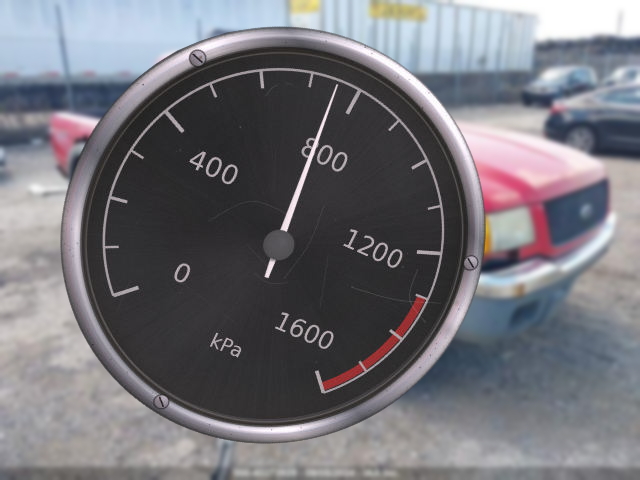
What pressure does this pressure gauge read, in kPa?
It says 750 kPa
